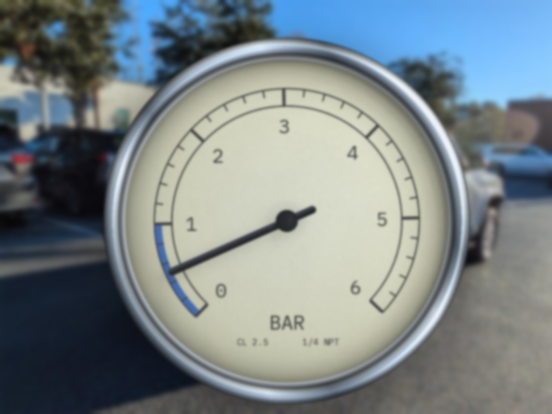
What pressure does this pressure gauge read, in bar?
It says 0.5 bar
